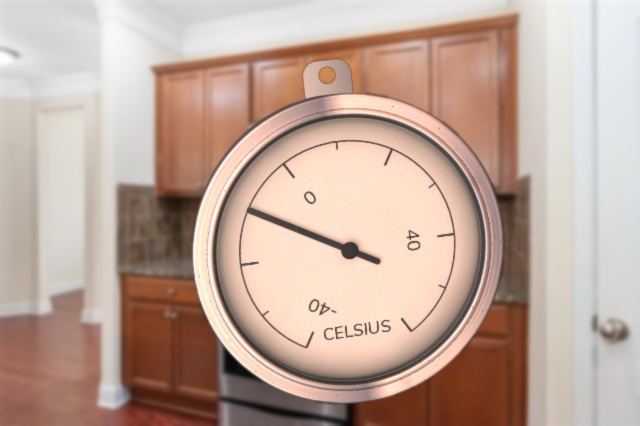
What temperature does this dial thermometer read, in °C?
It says -10 °C
